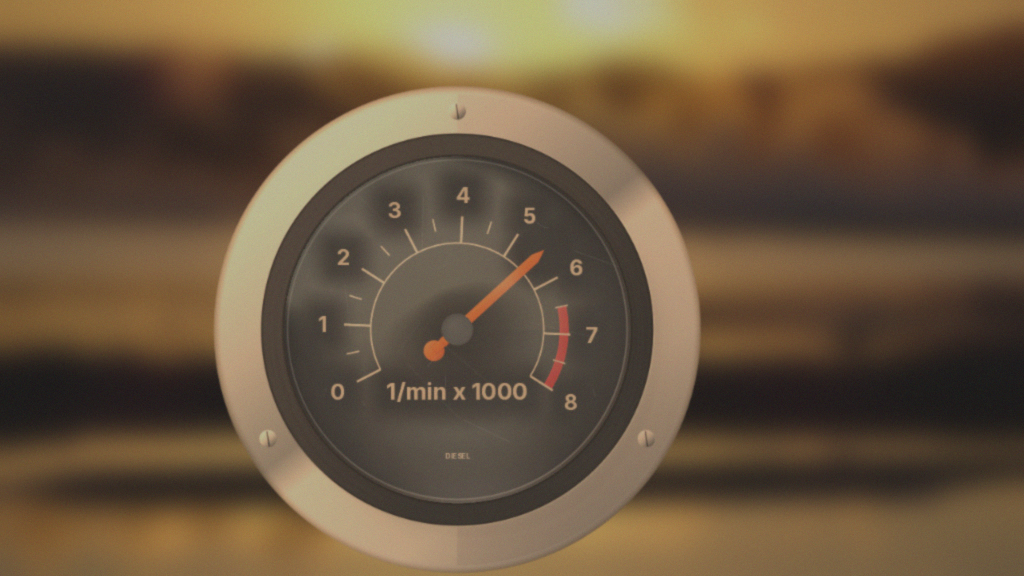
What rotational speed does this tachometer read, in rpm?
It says 5500 rpm
